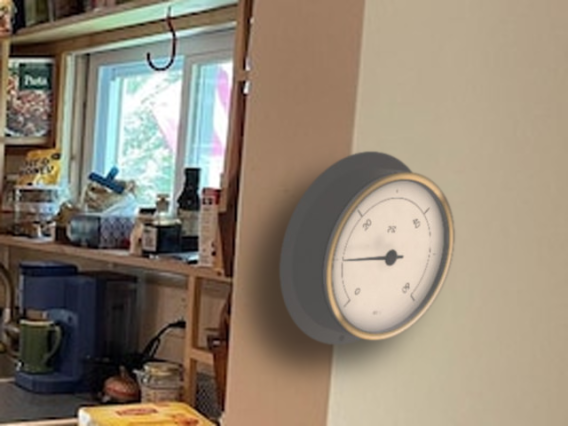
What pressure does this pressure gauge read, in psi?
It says 10 psi
